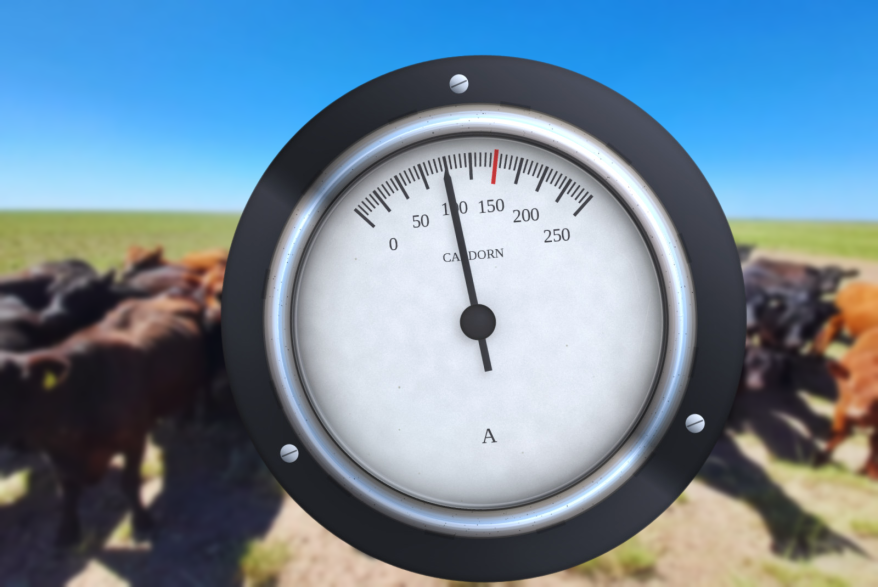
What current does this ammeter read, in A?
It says 100 A
